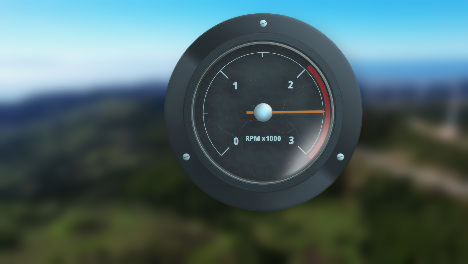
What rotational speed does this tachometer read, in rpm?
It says 2500 rpm
